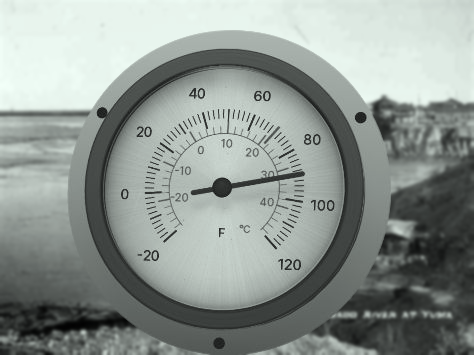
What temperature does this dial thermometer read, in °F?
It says 90 °F
